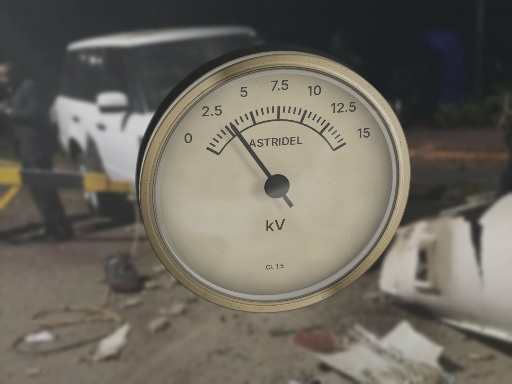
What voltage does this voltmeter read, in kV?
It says 3 kV
